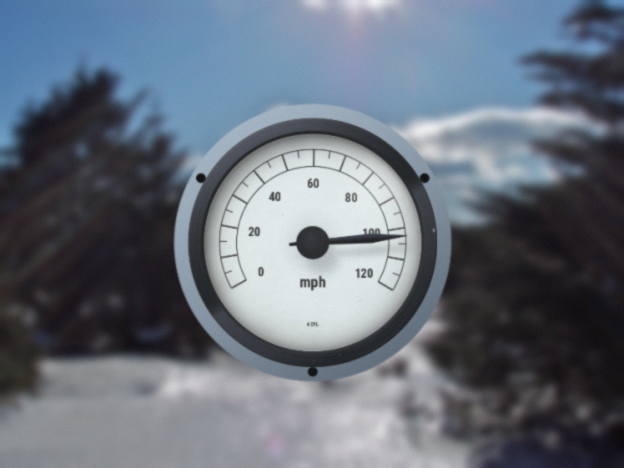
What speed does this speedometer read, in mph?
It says 102.5 mph
